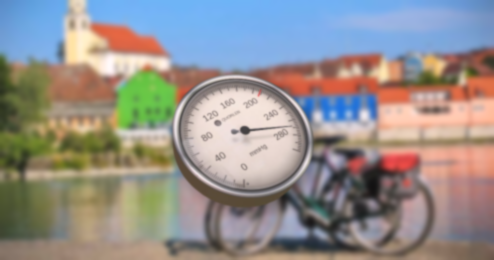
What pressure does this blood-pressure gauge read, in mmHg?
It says 270 mmHg
